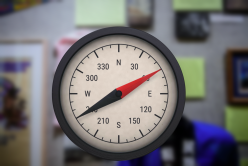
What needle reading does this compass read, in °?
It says 60 °
